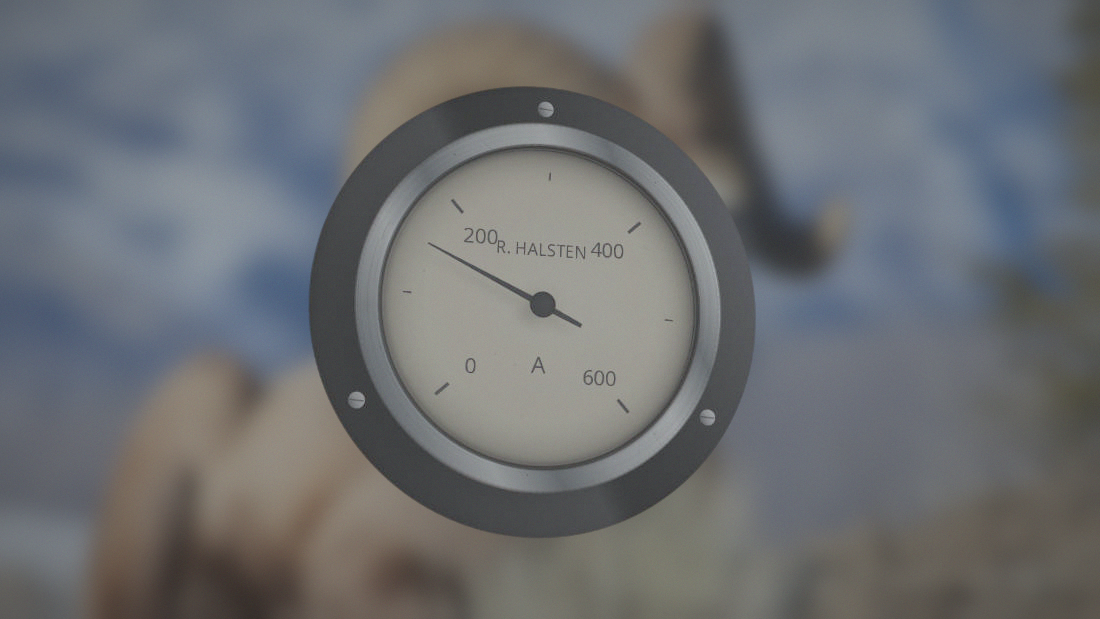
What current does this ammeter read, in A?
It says 150 A
